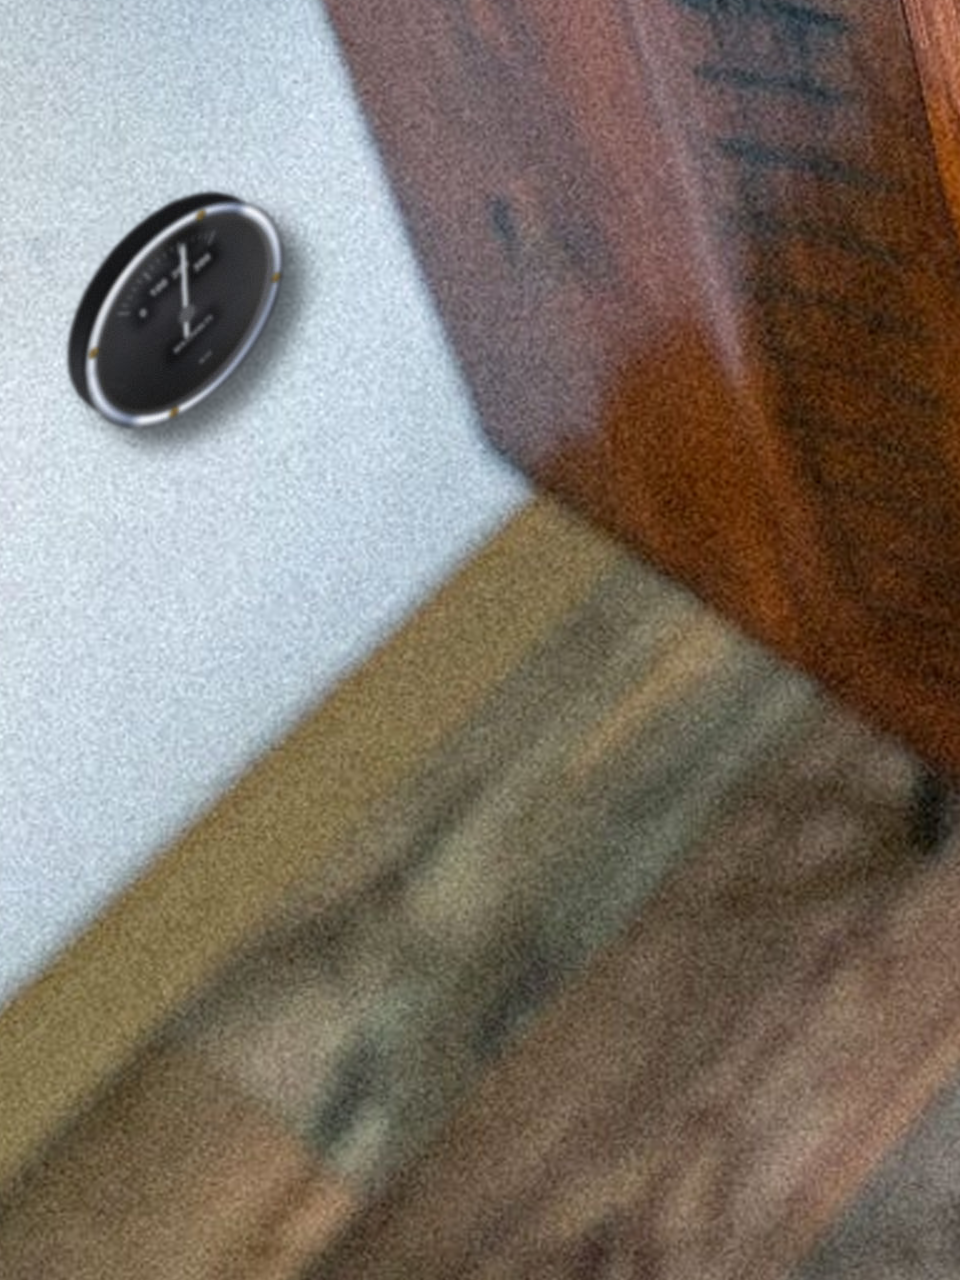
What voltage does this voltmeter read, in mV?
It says 200 mV
